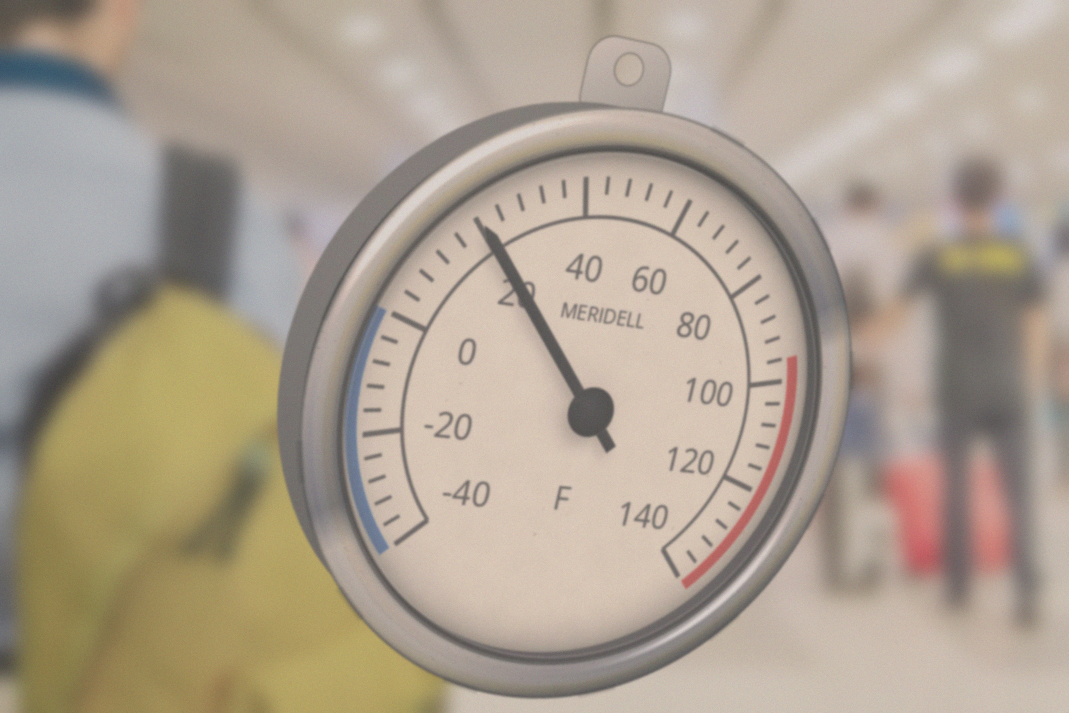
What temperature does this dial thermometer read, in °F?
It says 20 °F
